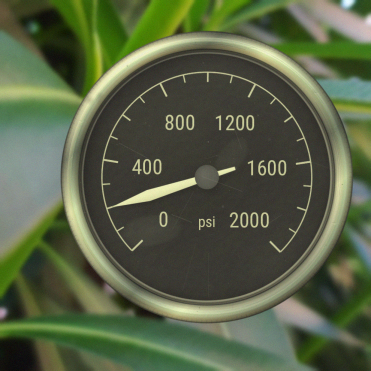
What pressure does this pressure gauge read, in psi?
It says 200 psi
